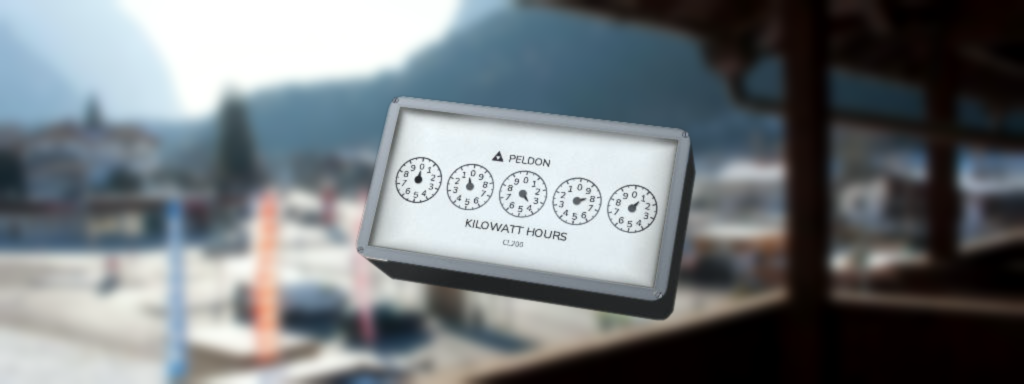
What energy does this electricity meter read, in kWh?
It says 381 kWh
